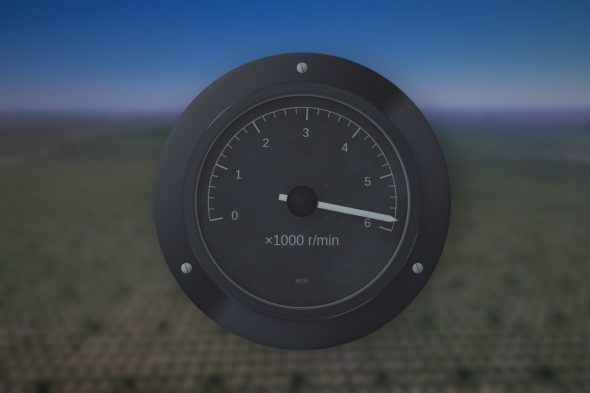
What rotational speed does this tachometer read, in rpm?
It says 5800 rpm
